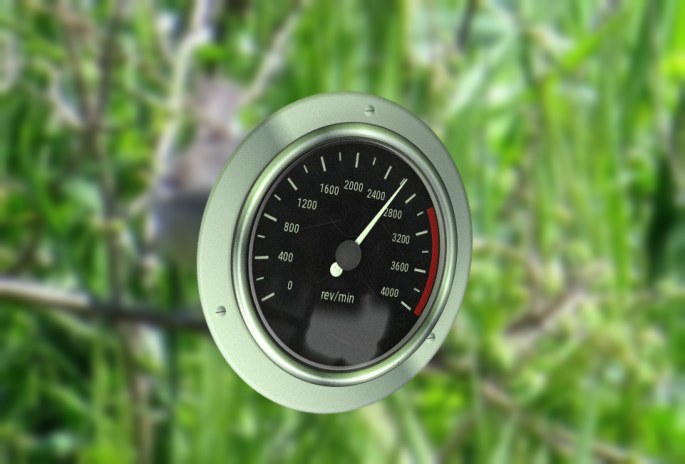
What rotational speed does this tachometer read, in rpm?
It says 2600 rpm
